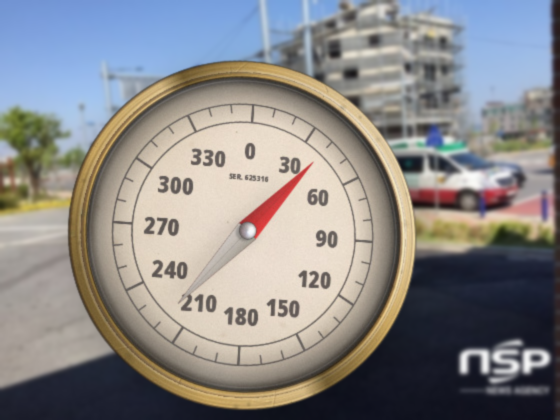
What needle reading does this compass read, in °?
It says 40 °
